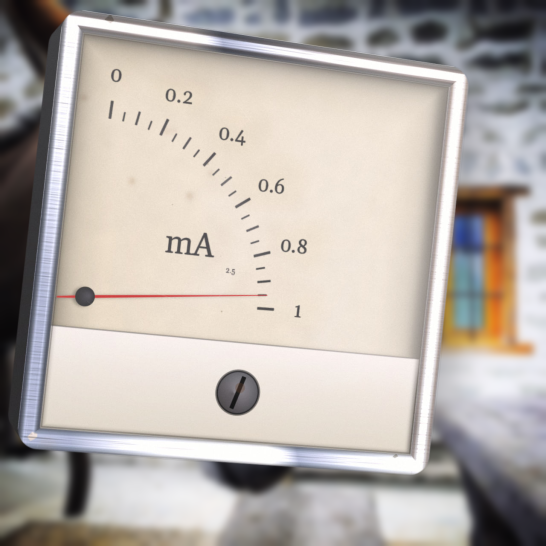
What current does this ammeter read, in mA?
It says 0.95 mA
